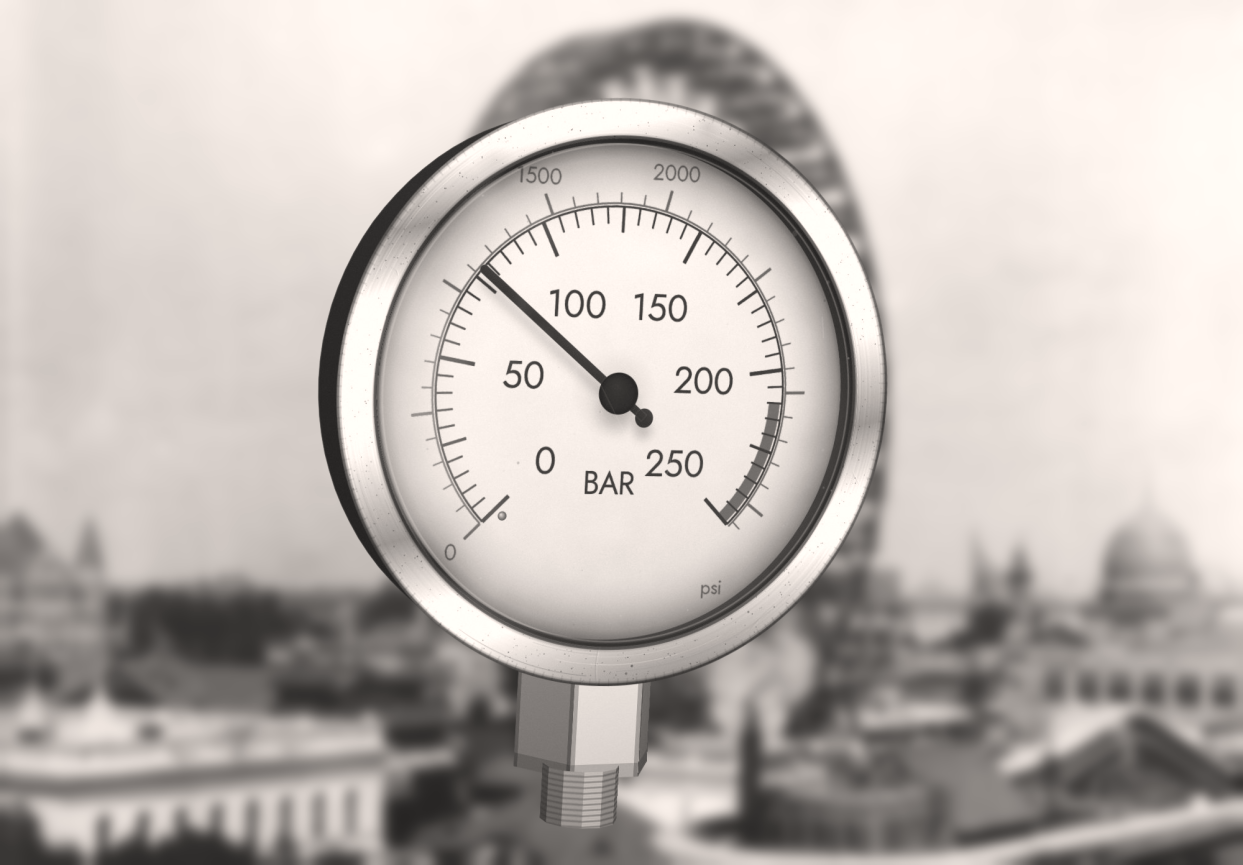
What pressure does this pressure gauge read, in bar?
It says 77.5 bar
